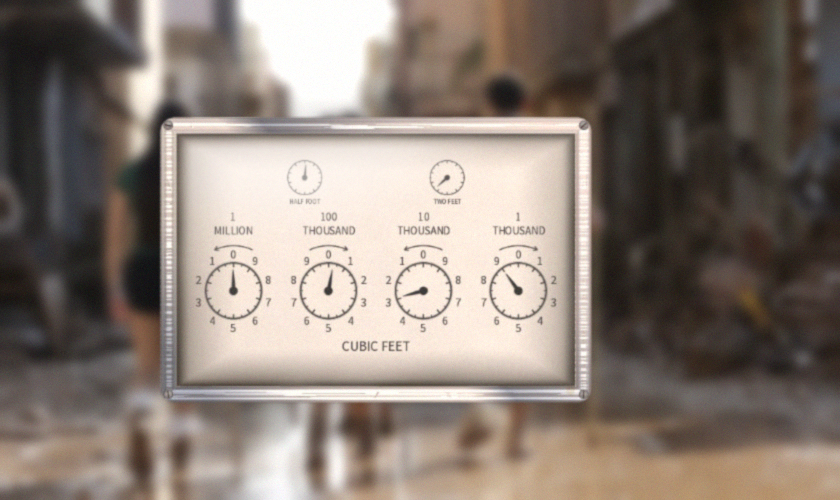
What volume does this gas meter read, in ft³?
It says 2900 ft³
